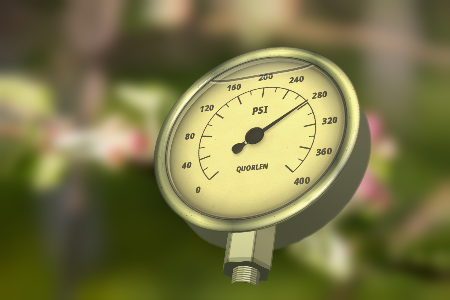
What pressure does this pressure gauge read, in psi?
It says 280 psi
